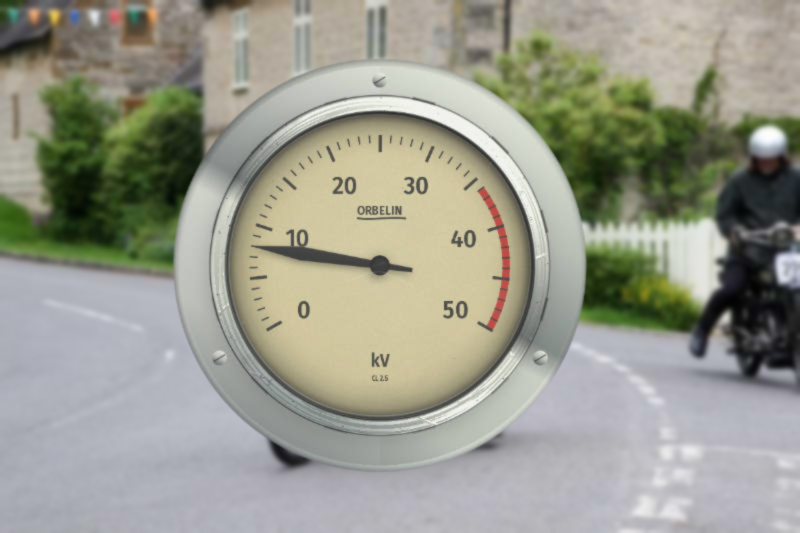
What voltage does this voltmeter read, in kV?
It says 8 kV
